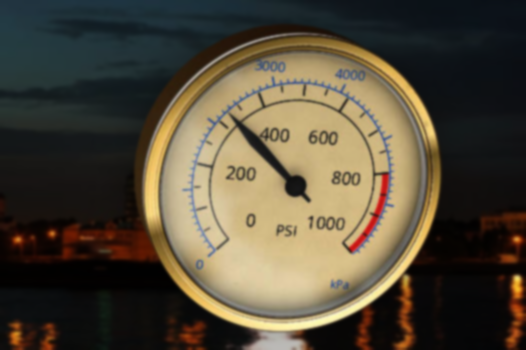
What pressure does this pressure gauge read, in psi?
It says 325 psi
